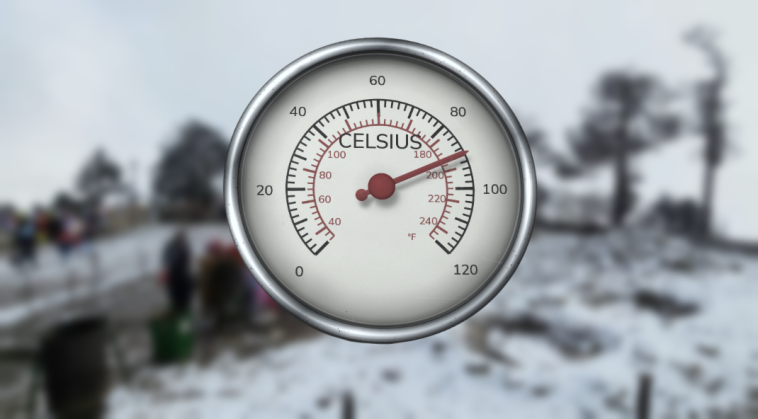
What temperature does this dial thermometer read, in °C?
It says 90 °C
